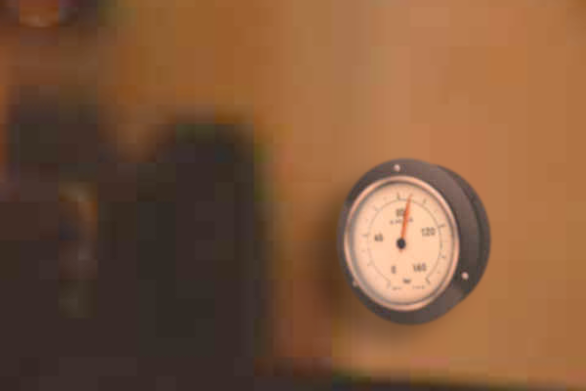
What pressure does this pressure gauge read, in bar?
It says 90 bar
